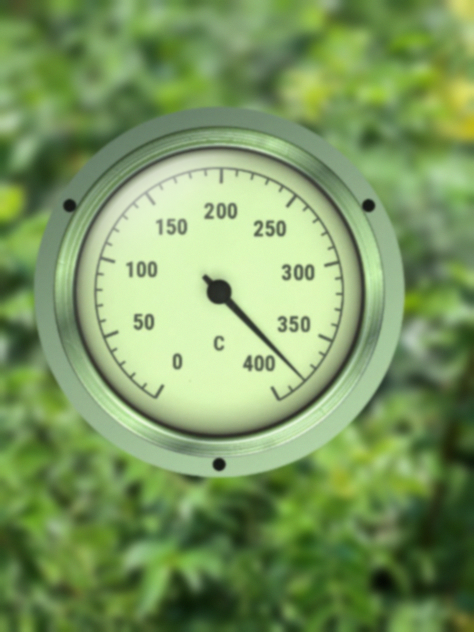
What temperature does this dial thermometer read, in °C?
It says 380 °C
